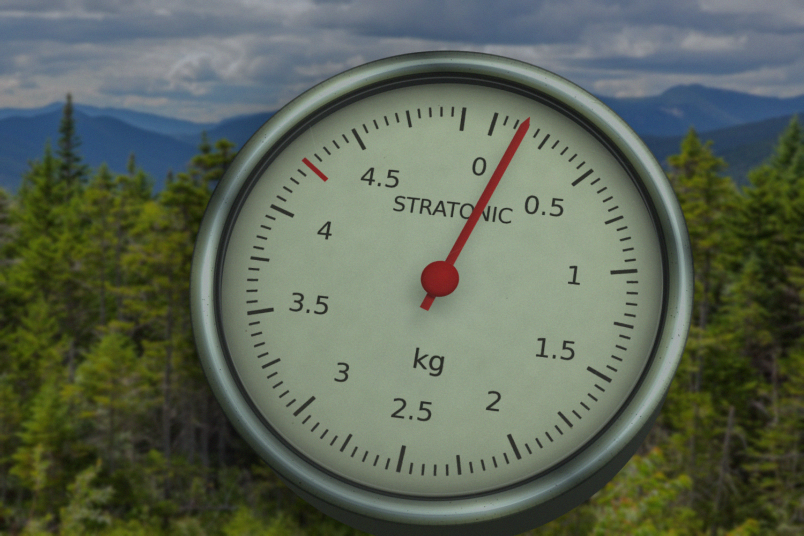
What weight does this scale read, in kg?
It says 0.15 kg
